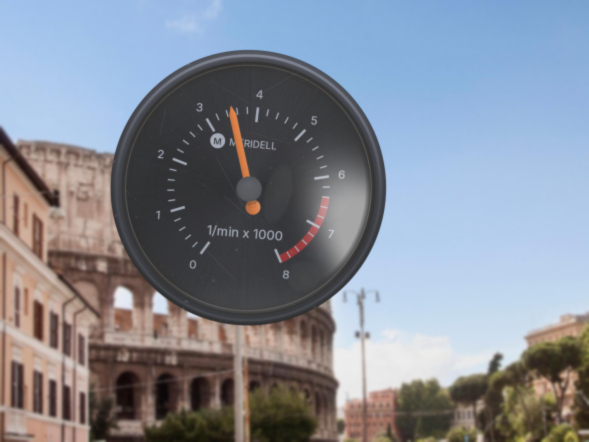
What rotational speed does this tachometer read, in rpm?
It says 3500 rpm
